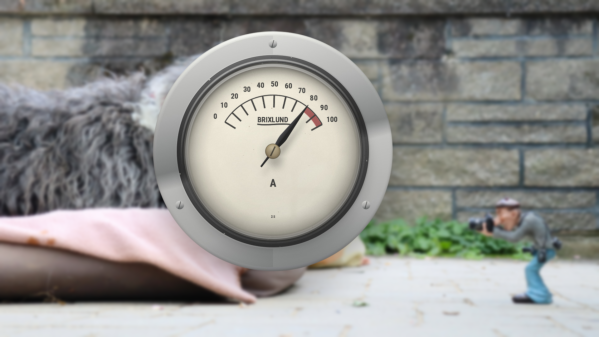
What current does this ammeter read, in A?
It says 80 A
